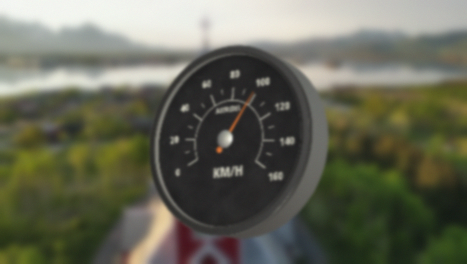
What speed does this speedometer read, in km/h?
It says 100 km/h
